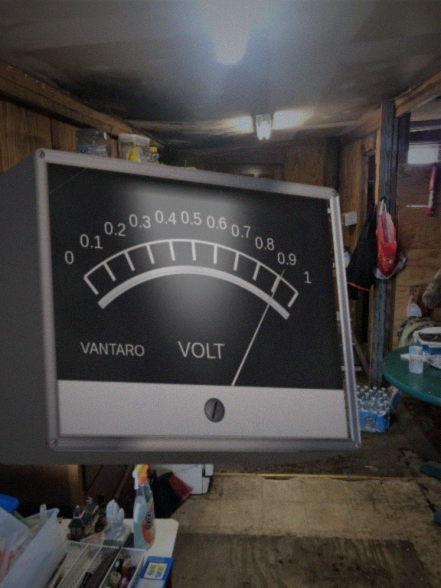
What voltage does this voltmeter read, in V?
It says 0.9 V
